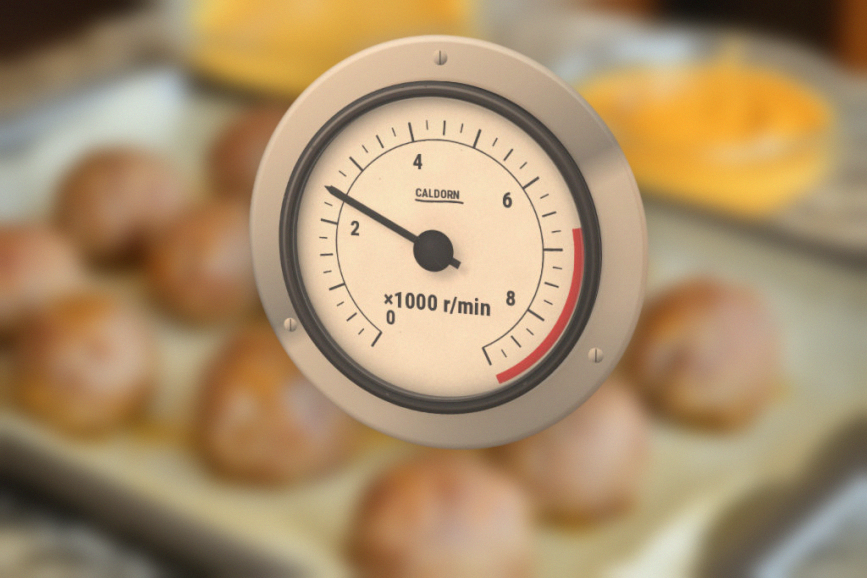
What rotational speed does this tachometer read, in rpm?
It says 2500 rpm
